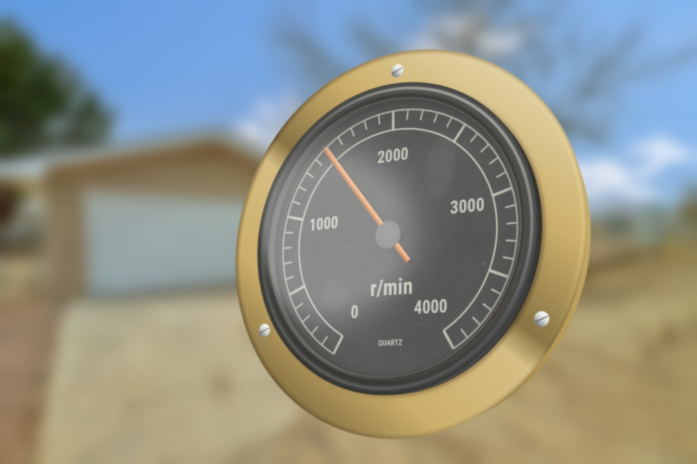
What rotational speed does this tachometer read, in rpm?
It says 1500 rpm
